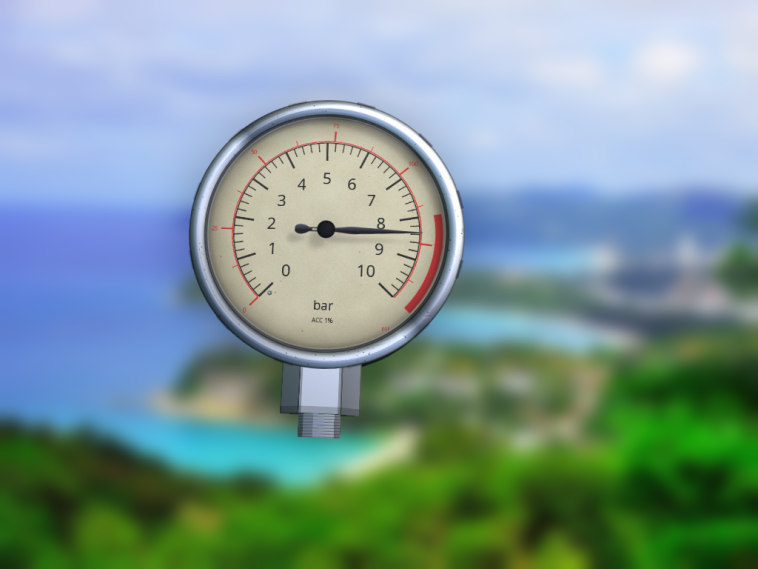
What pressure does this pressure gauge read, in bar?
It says 8.4 bar
